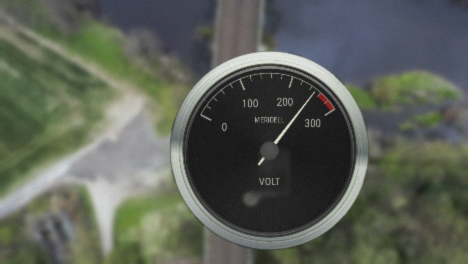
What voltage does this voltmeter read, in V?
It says 250 V
